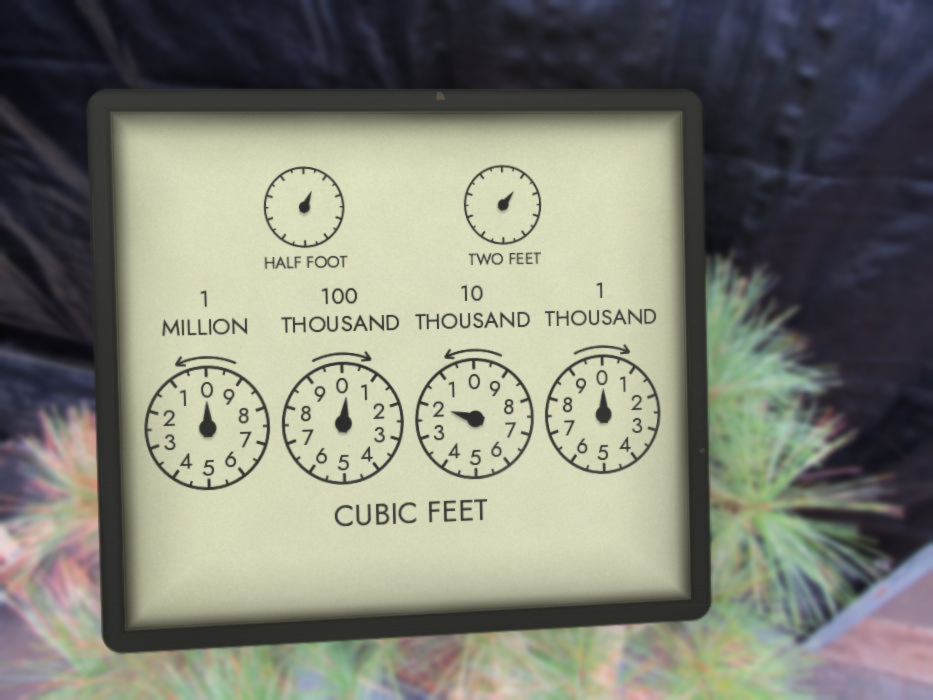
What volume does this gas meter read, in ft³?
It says 2000 ft³
